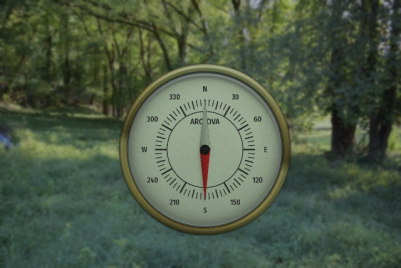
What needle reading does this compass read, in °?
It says 180 °
